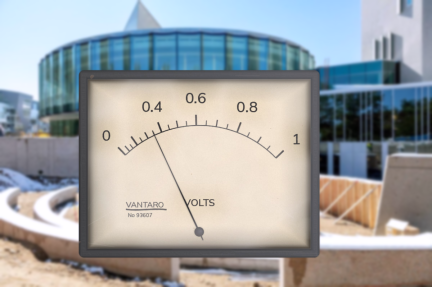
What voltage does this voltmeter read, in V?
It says 0.35 V
